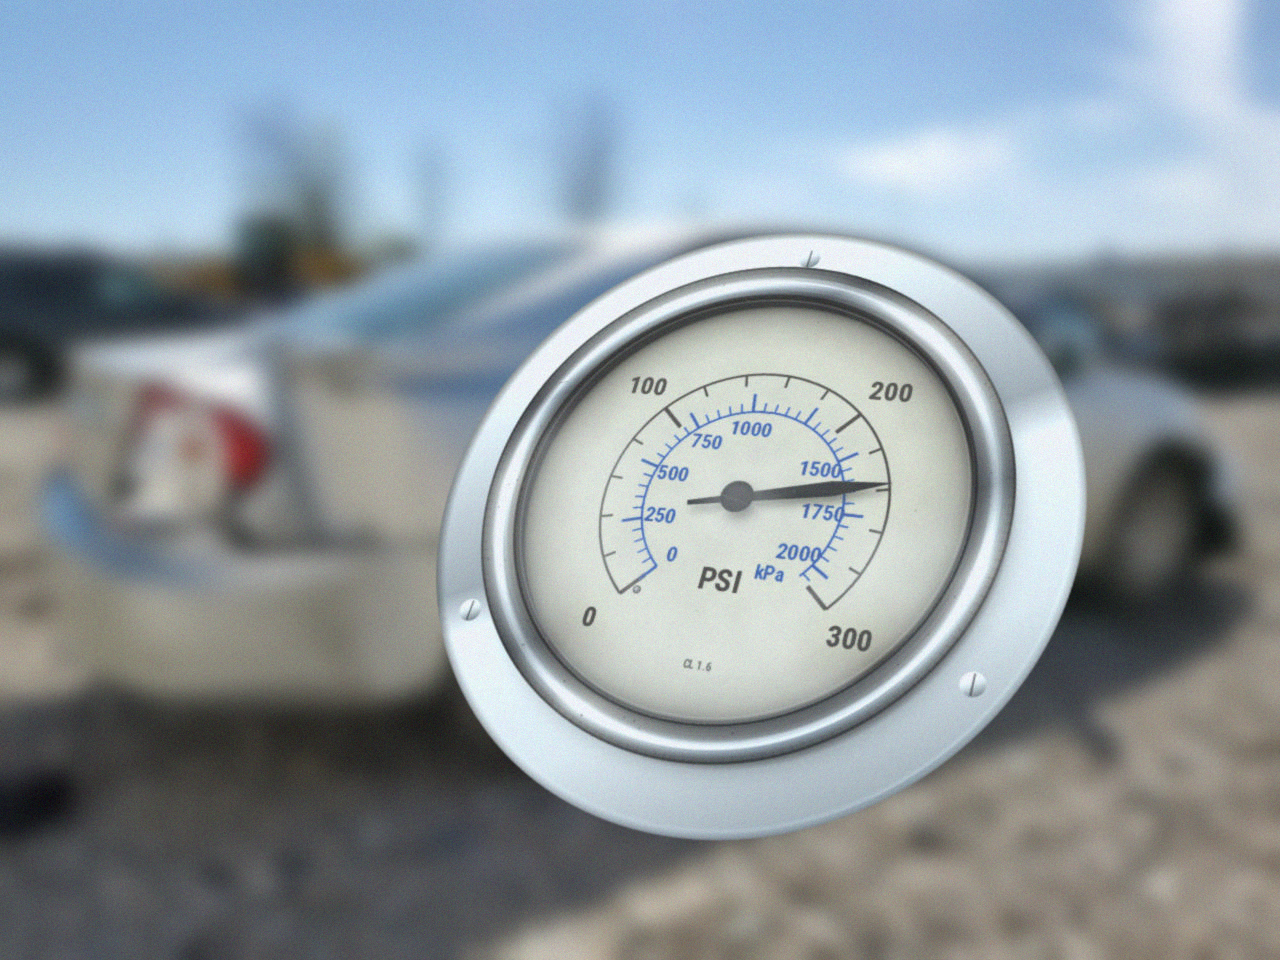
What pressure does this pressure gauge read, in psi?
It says 240 psi
